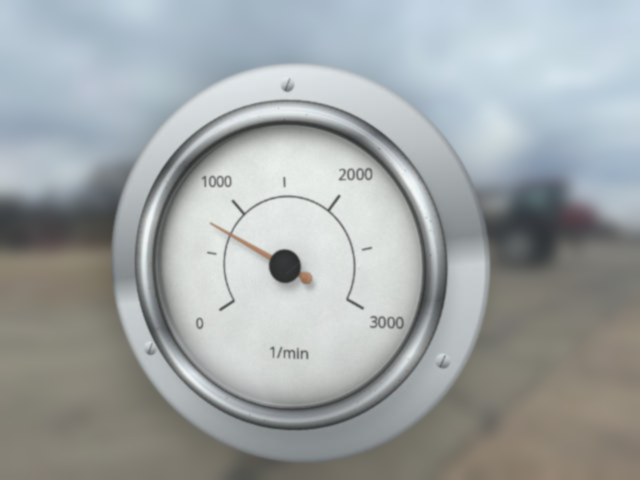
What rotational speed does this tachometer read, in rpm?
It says 750 rpm
